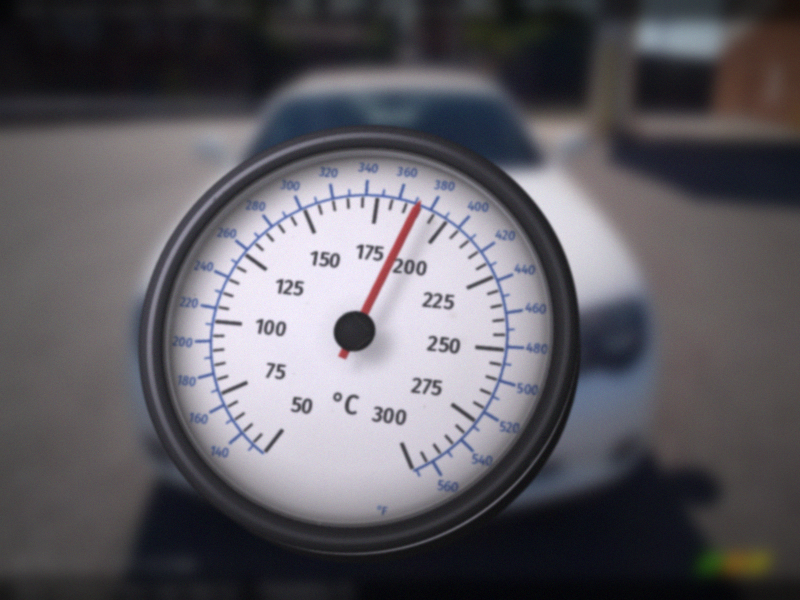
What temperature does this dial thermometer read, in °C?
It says 190 °C
